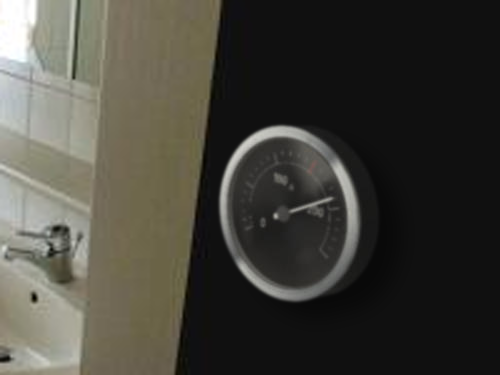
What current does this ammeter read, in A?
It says 190 A
